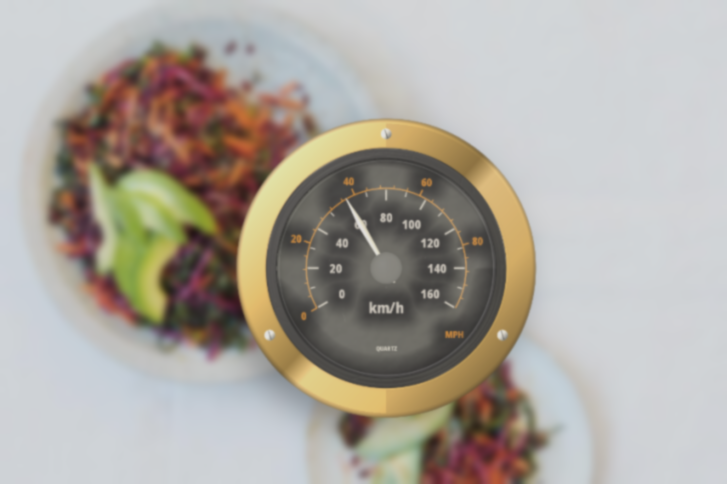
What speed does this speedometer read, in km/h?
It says 60 km/h
